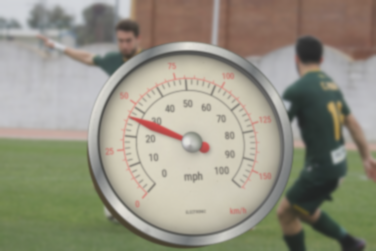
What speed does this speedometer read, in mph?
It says 26 mph
